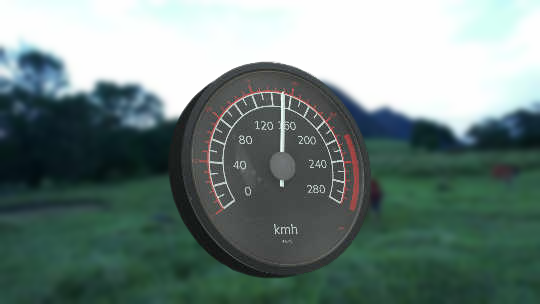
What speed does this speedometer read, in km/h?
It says 150 km/h
